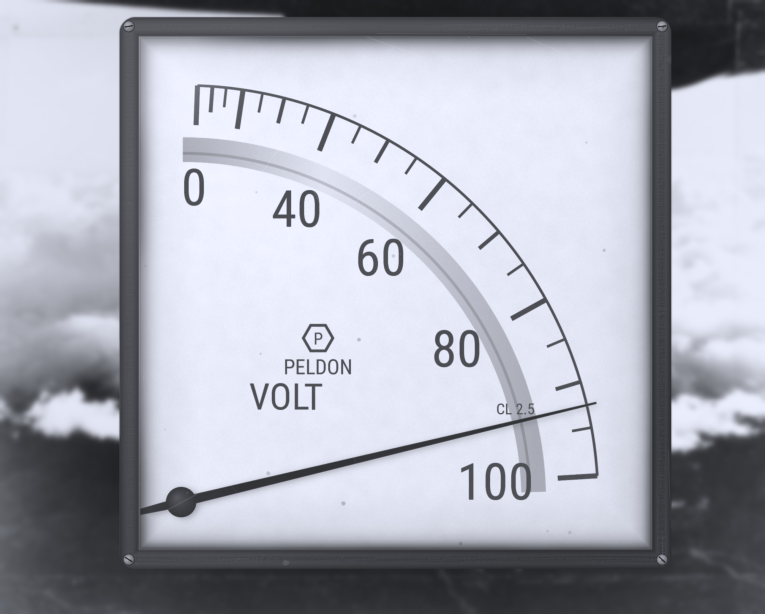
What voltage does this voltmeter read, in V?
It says 92.5 V
